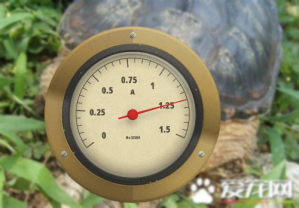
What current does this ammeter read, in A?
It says 1.25 A
